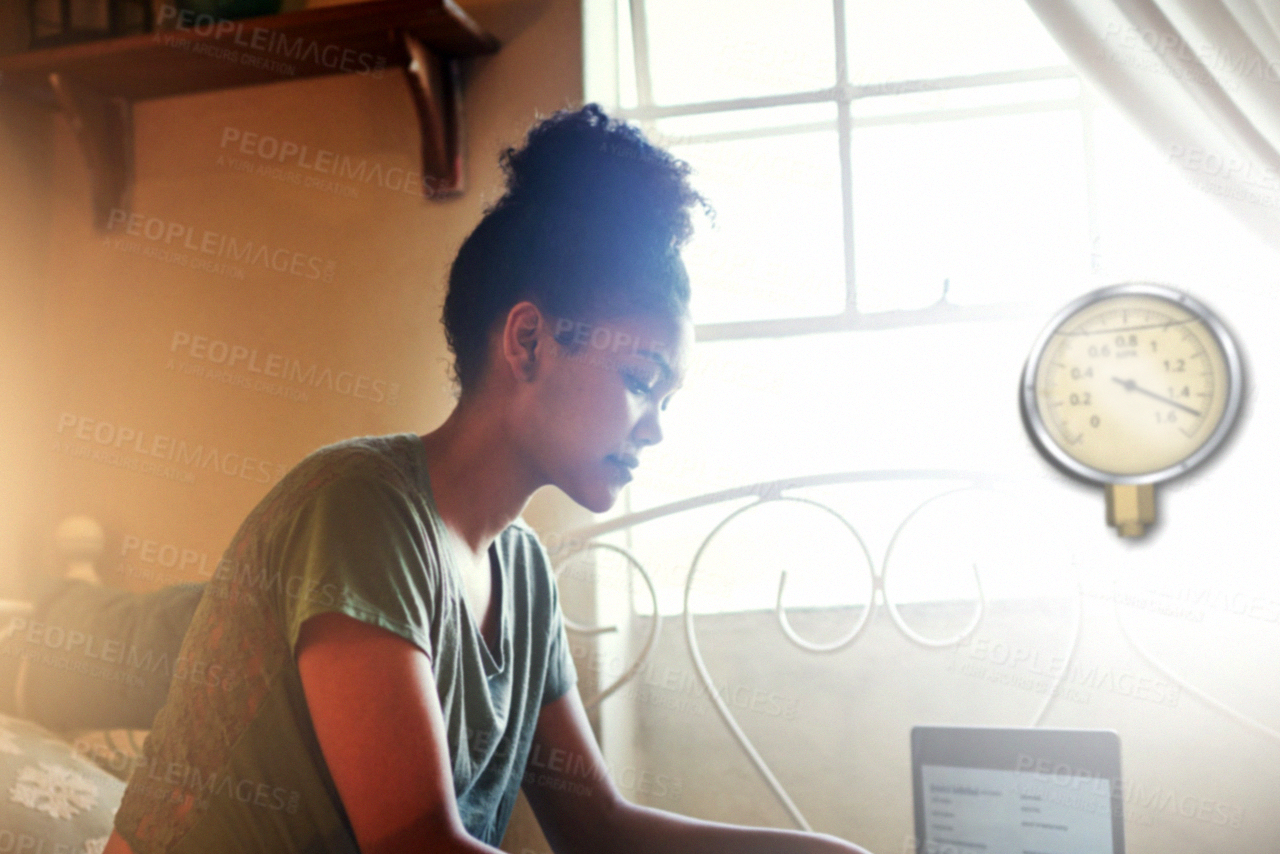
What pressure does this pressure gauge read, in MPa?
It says 1.5 MPa
